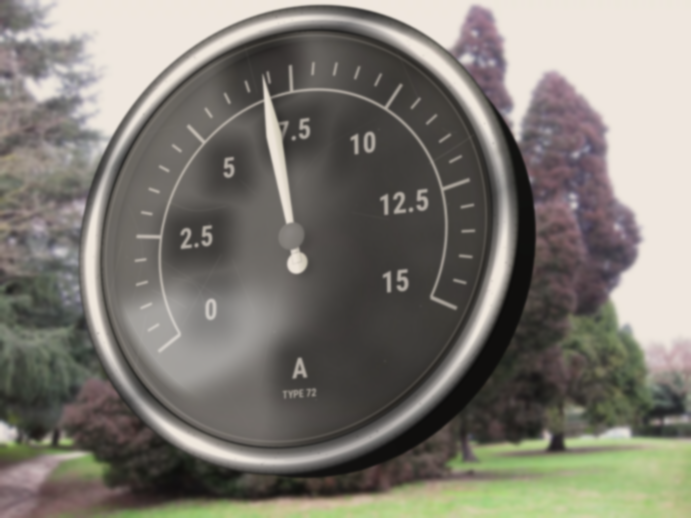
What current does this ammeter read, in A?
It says 7 A
